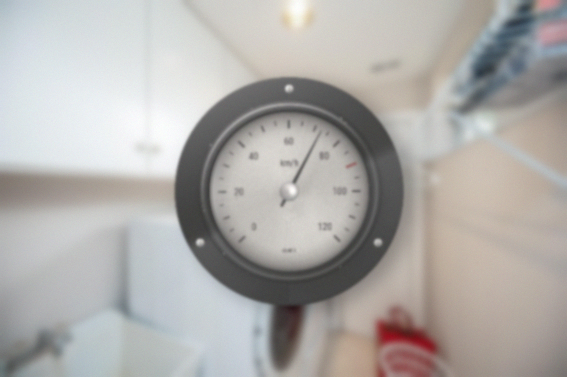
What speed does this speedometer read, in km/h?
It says 72.5 km/h
